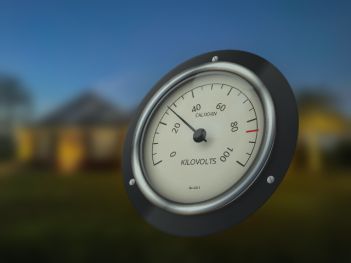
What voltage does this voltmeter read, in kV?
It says 27.5 kV
